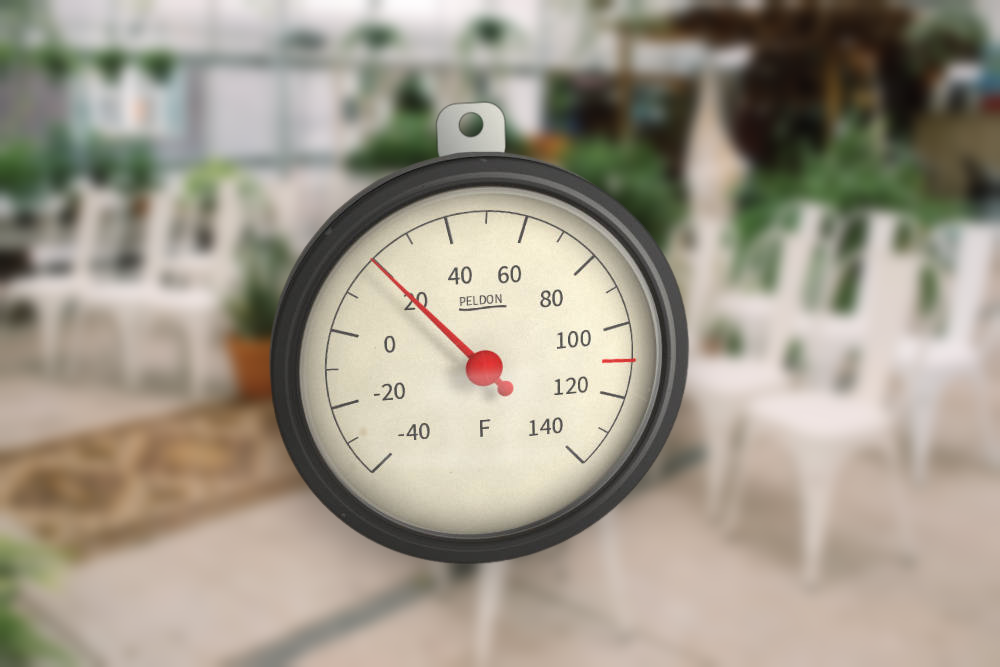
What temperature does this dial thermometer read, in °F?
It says 20 °F
